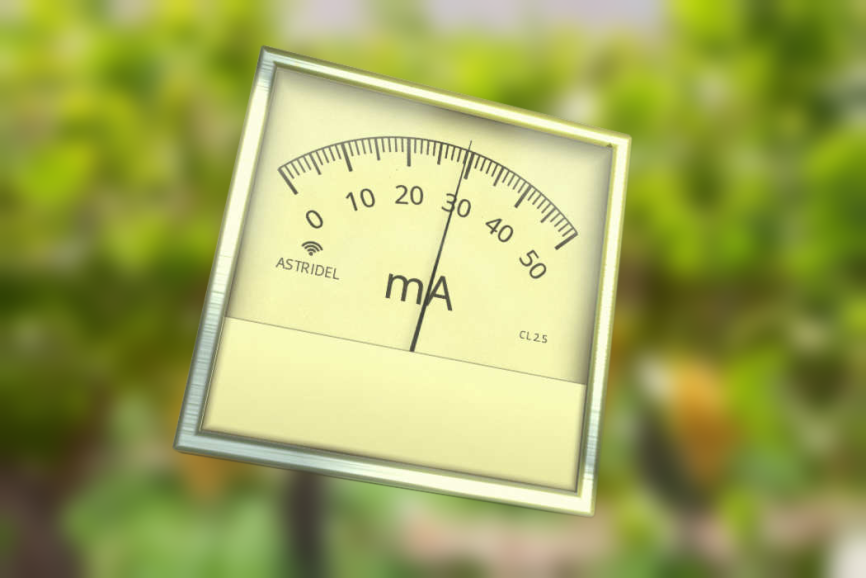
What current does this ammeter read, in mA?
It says 29 mA
